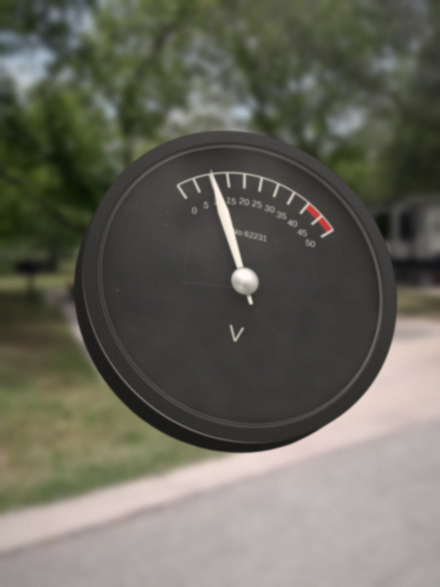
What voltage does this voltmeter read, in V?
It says 10 V
